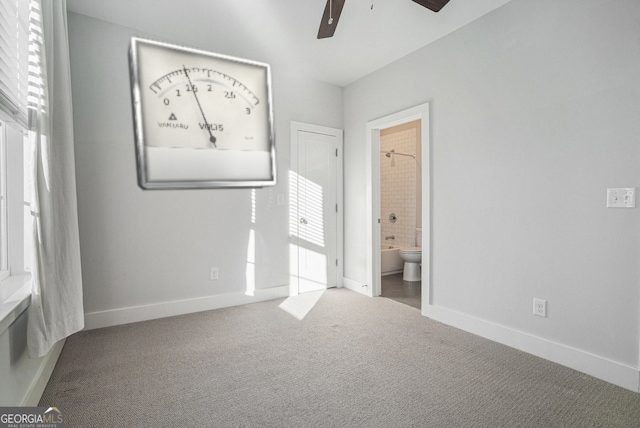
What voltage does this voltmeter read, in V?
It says 1.5 V
